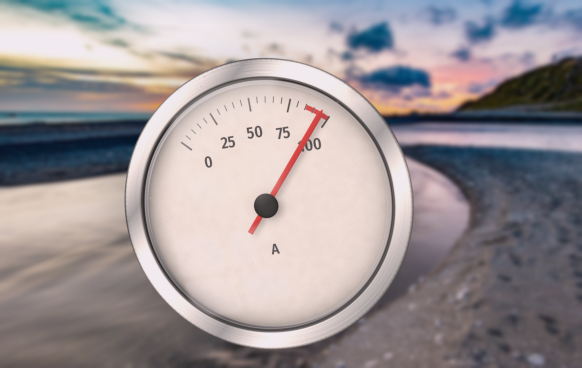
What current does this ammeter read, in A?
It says 95 A
